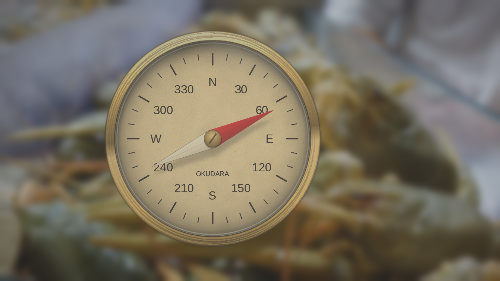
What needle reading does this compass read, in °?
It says 65 °
